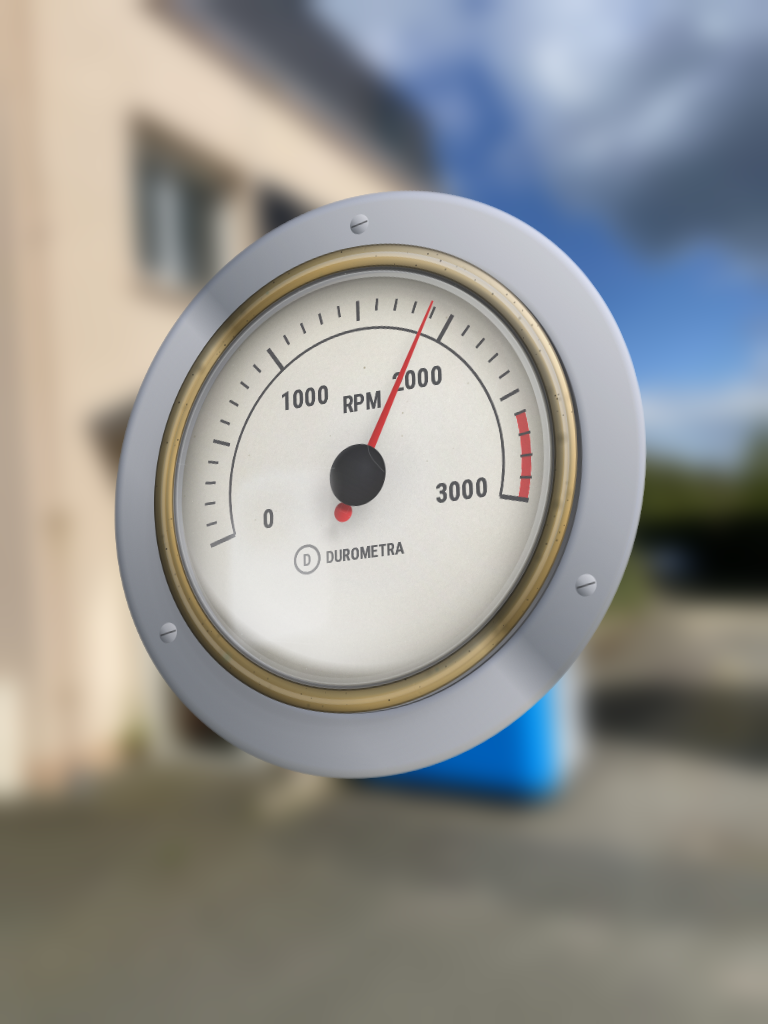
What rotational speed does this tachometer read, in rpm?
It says 1900 rpm
